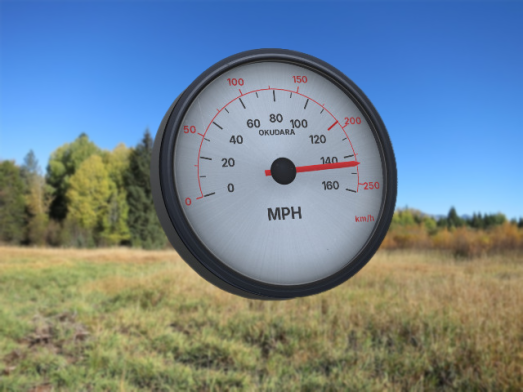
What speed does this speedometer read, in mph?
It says 145 mph
